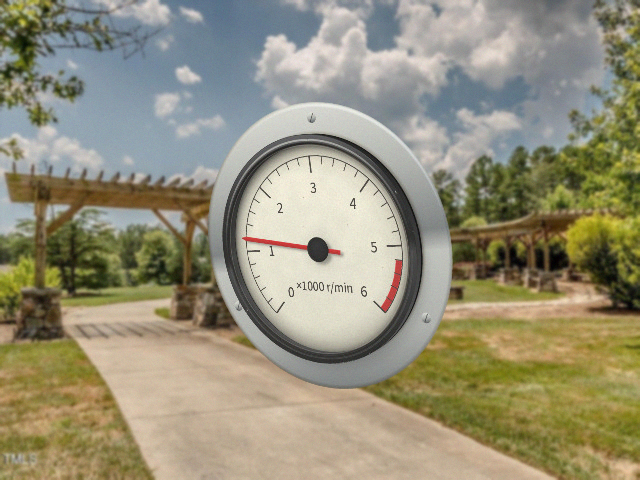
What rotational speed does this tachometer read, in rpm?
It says 1200 rpm
